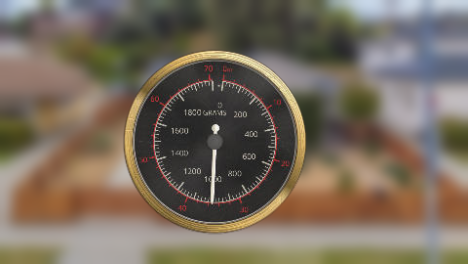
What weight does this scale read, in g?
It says 1000 g
